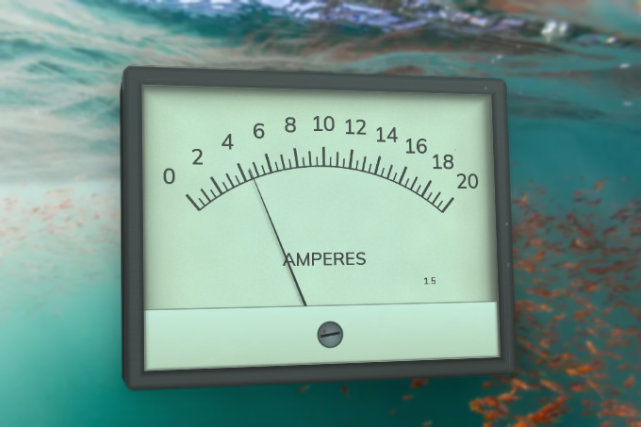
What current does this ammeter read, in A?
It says 4.5 A
